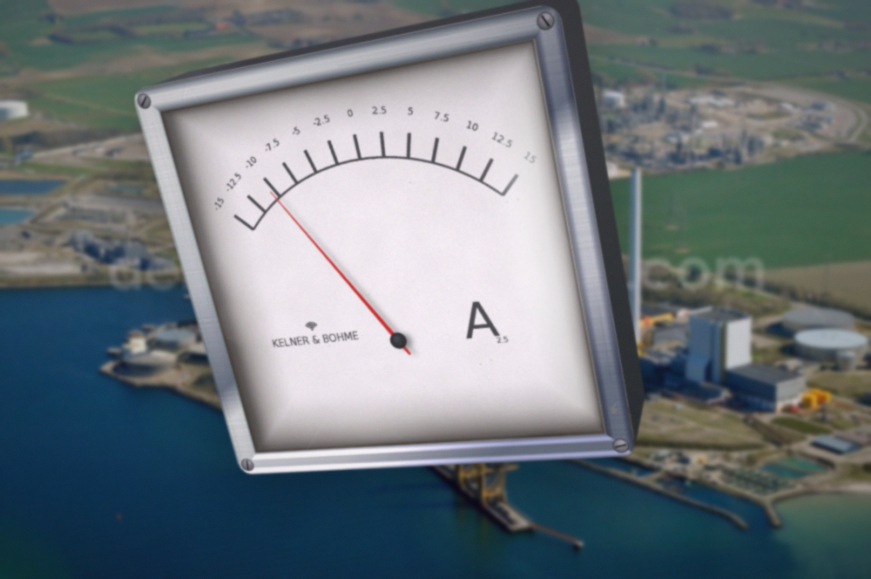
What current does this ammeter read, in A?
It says -10 A
